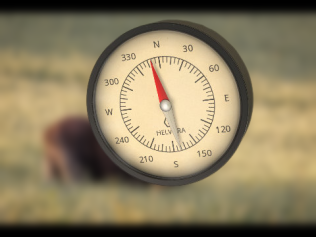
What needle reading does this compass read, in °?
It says 350 °
